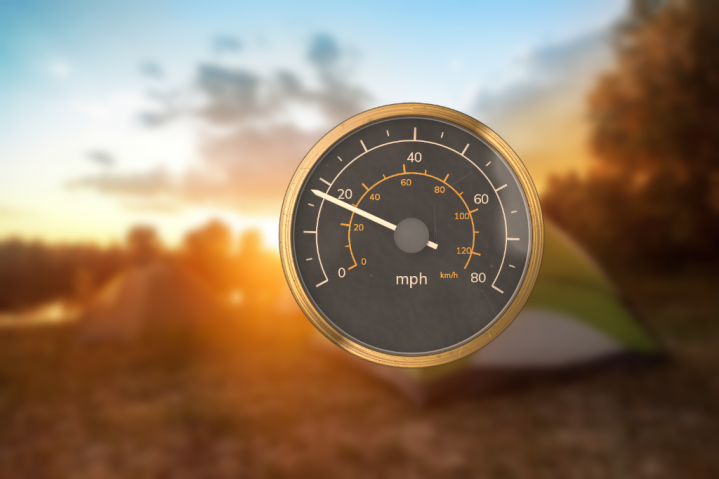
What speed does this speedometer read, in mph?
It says 17.5 mph
